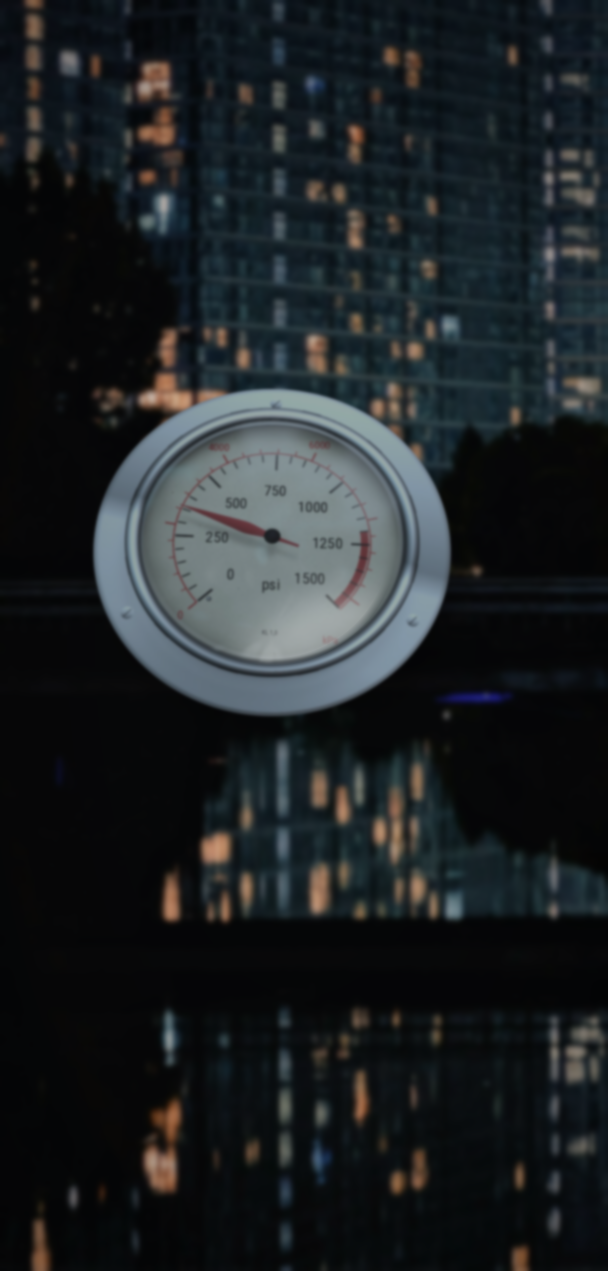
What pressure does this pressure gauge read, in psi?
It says 350 psi
